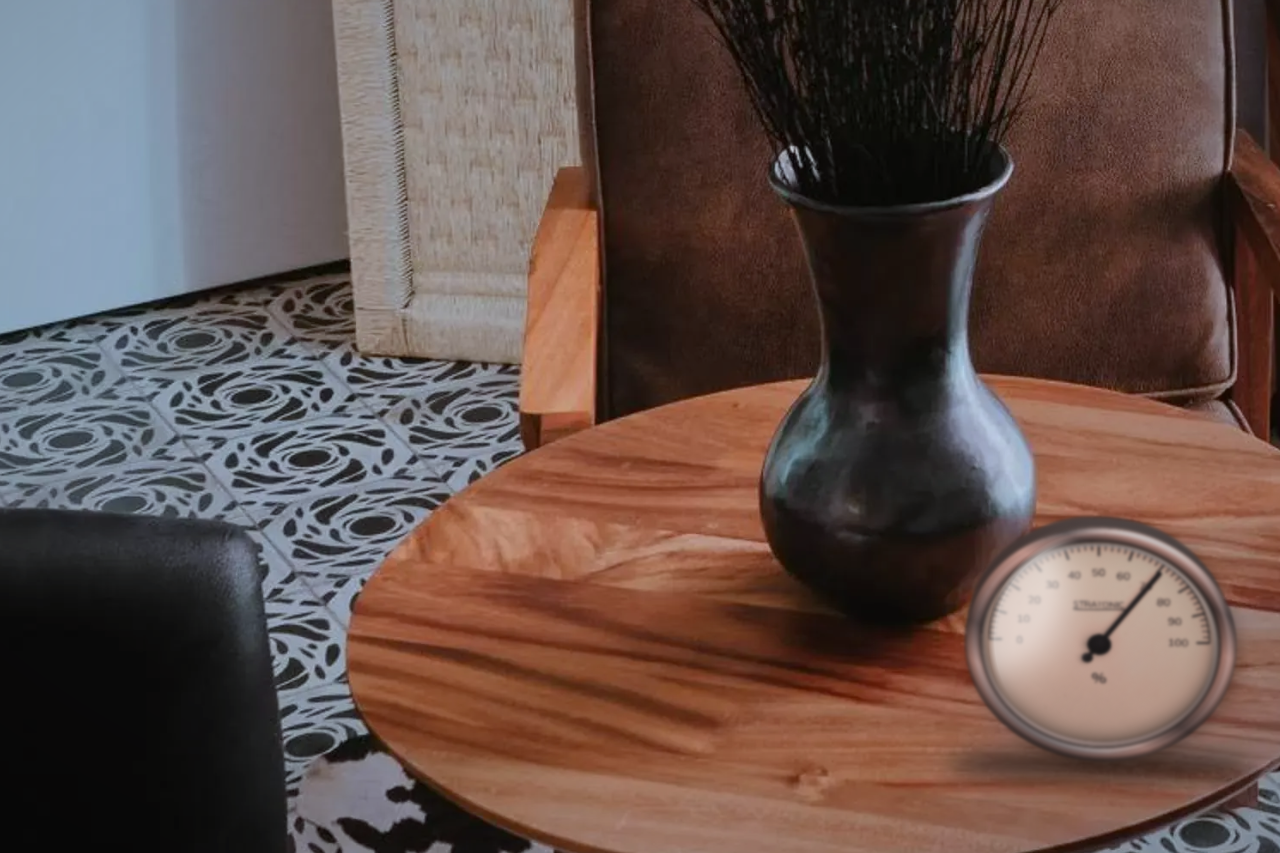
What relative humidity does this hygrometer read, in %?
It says 70 %
